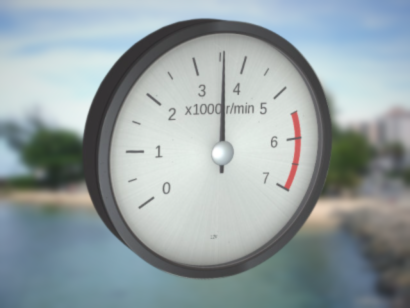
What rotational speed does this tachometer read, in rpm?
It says 3500 rpm
